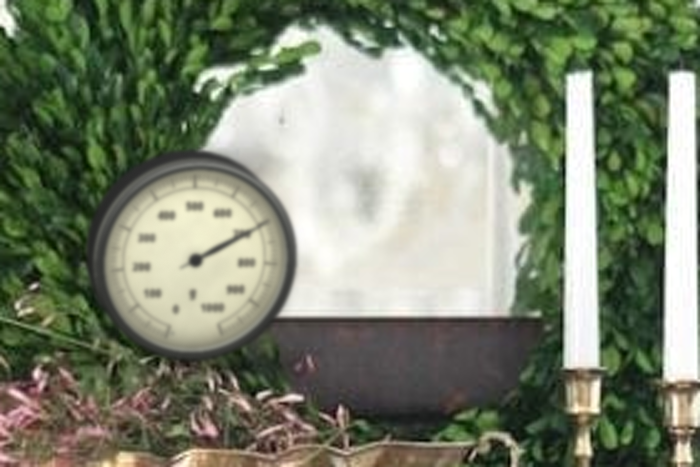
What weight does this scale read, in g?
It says 700 g
